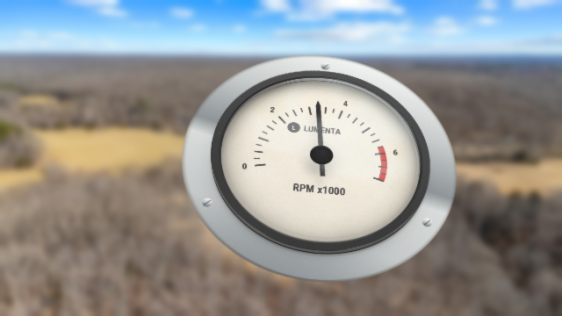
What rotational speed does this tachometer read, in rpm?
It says 3250 rpm
